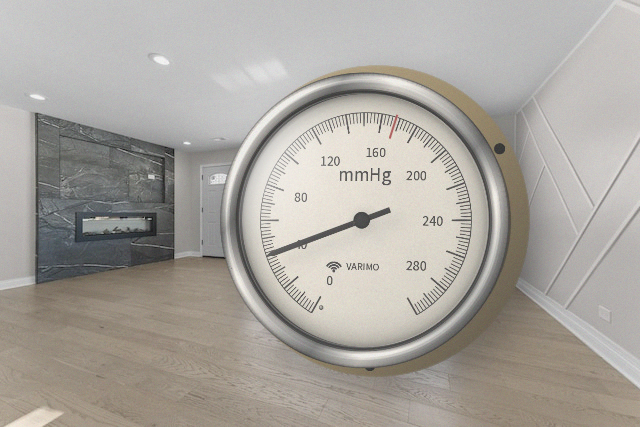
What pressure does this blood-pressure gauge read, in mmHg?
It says 40 mmHg
